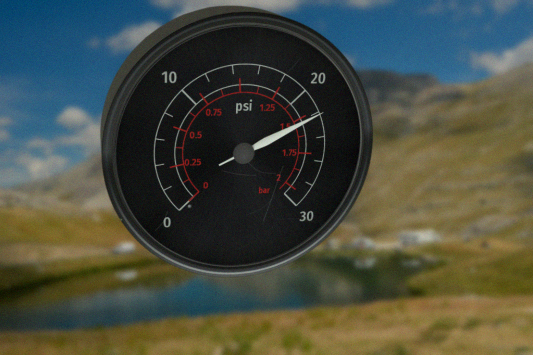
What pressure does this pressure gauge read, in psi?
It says 22 psi
